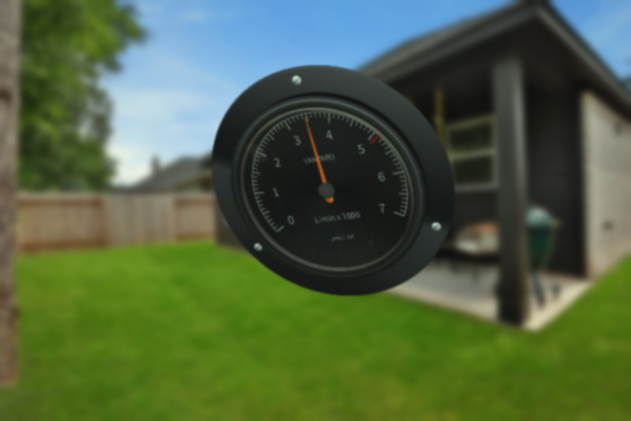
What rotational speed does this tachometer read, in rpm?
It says 3500 rpm
